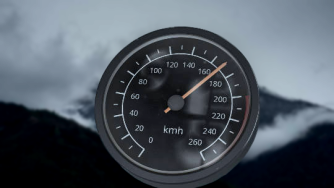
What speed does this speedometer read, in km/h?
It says 170 km/h
